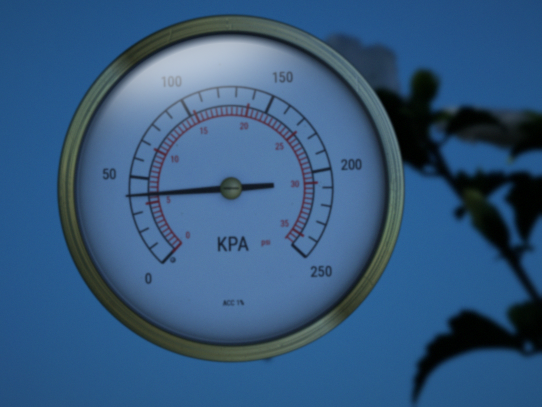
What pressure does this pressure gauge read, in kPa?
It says 40 kPa
